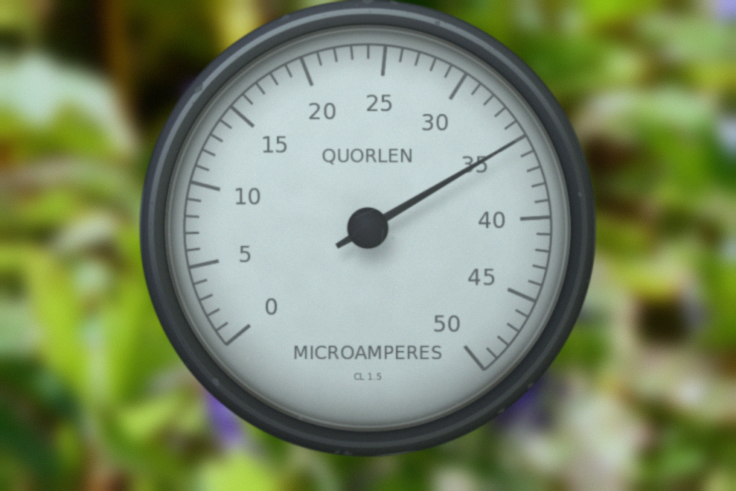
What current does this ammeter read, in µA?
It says 35 µA
